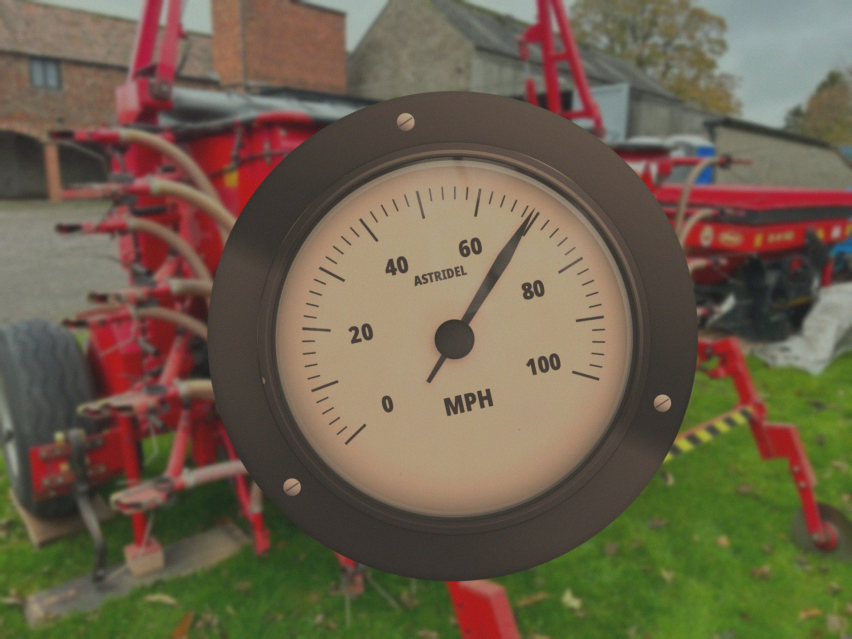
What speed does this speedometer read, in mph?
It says 69 mph
